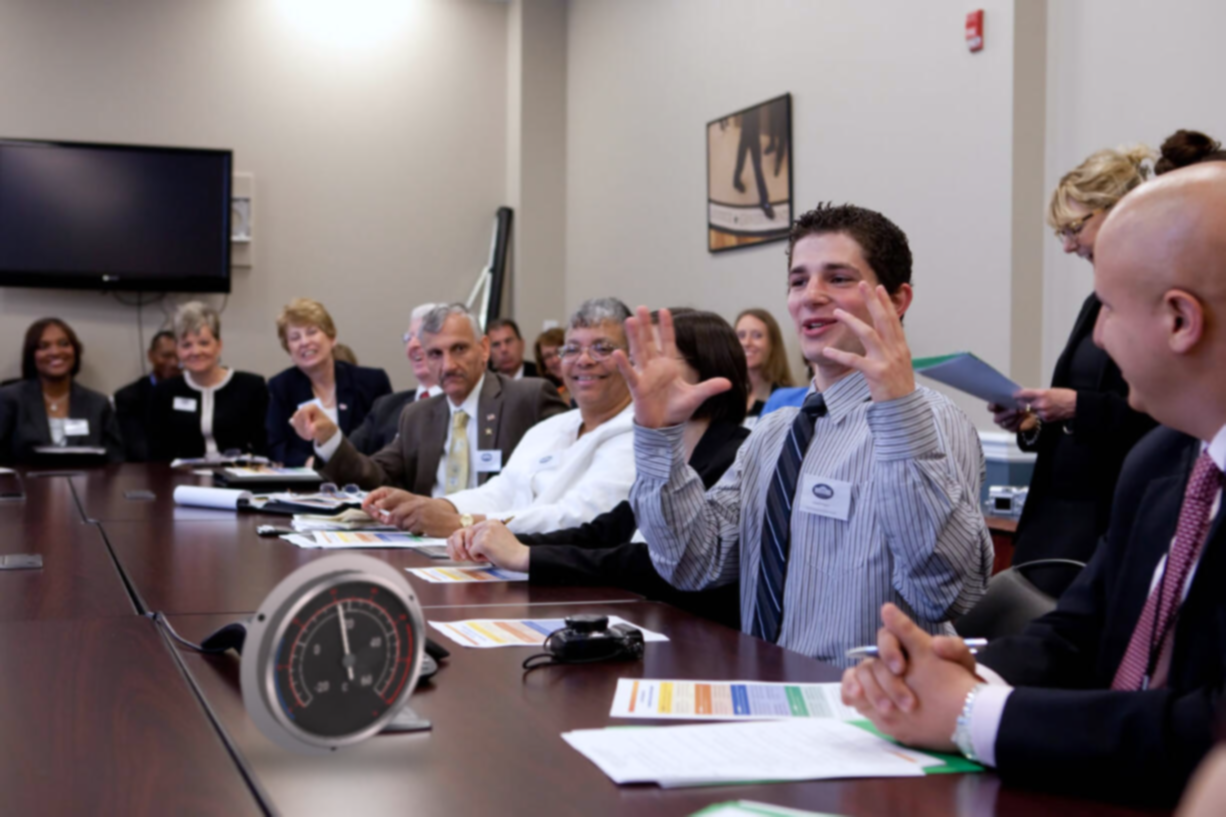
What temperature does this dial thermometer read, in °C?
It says 16 °C
